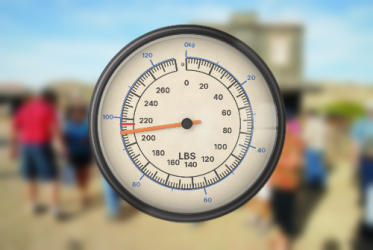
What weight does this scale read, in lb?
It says 210 lb
